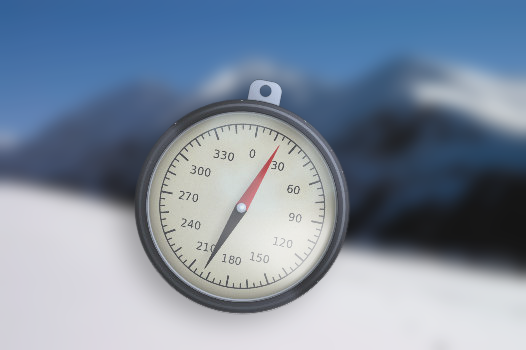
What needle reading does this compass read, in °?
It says 20 °
